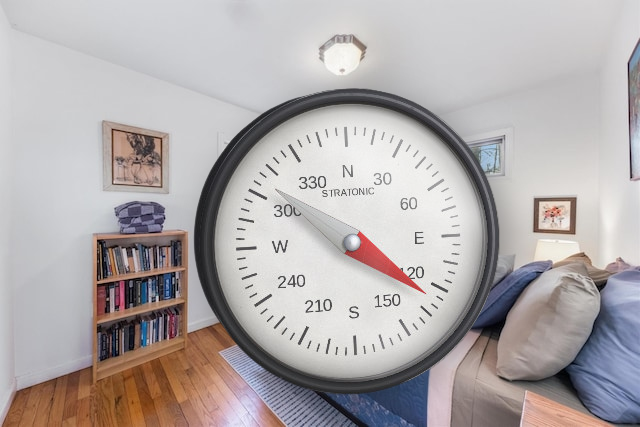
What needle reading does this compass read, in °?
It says 127.5 °
